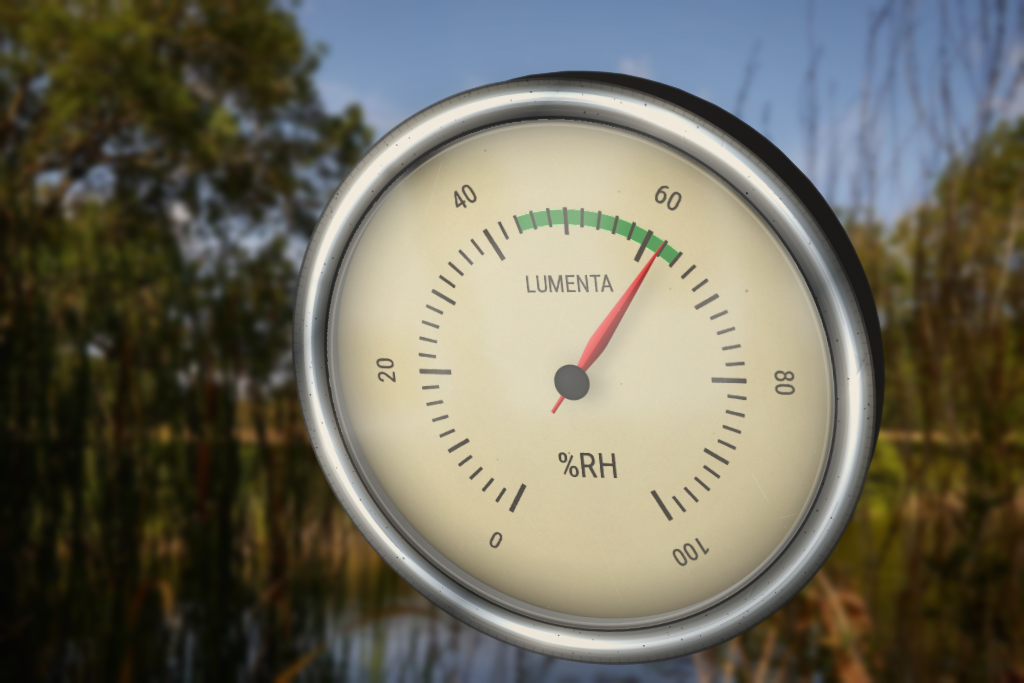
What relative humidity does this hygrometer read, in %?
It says 62 %
